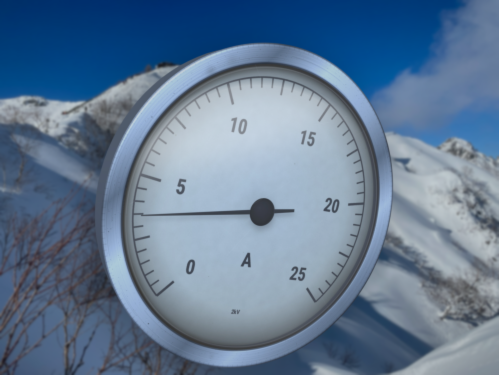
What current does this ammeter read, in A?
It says 3.5 A
